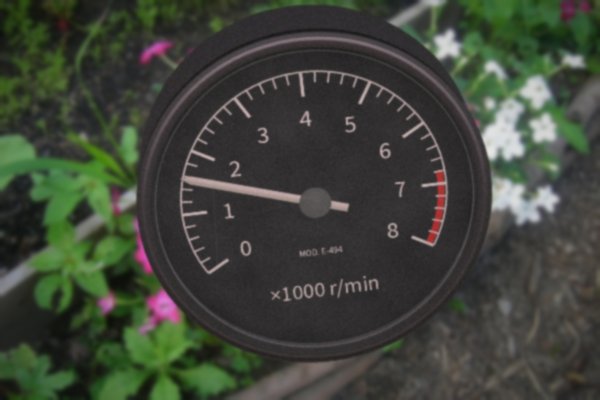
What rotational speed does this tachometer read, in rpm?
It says 1600 rpm
